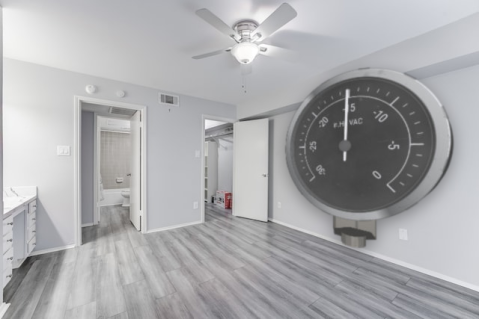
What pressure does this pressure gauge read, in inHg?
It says -15 inHg
